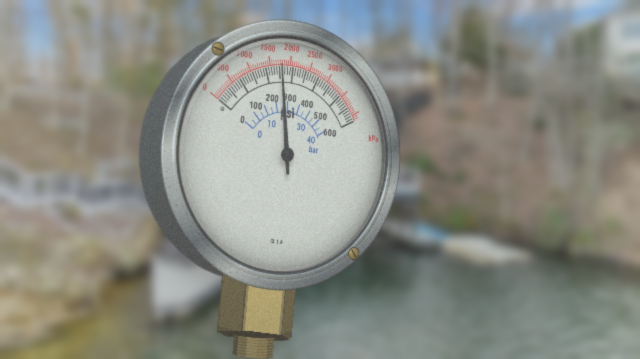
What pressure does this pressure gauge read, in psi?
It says 250 psi
